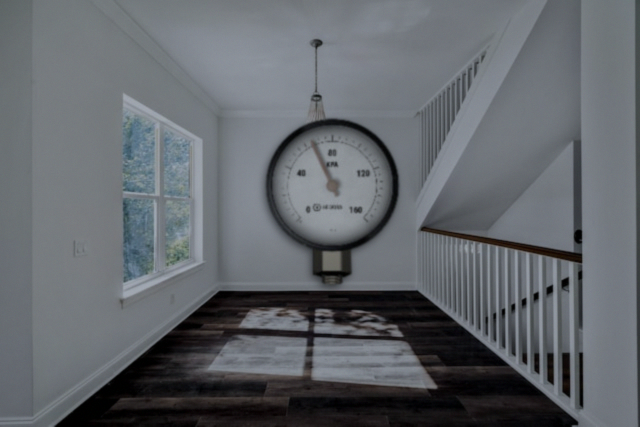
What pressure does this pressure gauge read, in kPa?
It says 65 kPa
